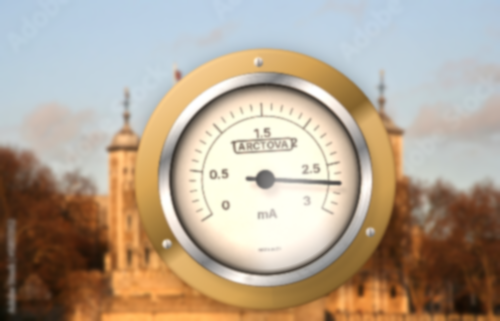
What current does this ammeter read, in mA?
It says 2.7 mA
